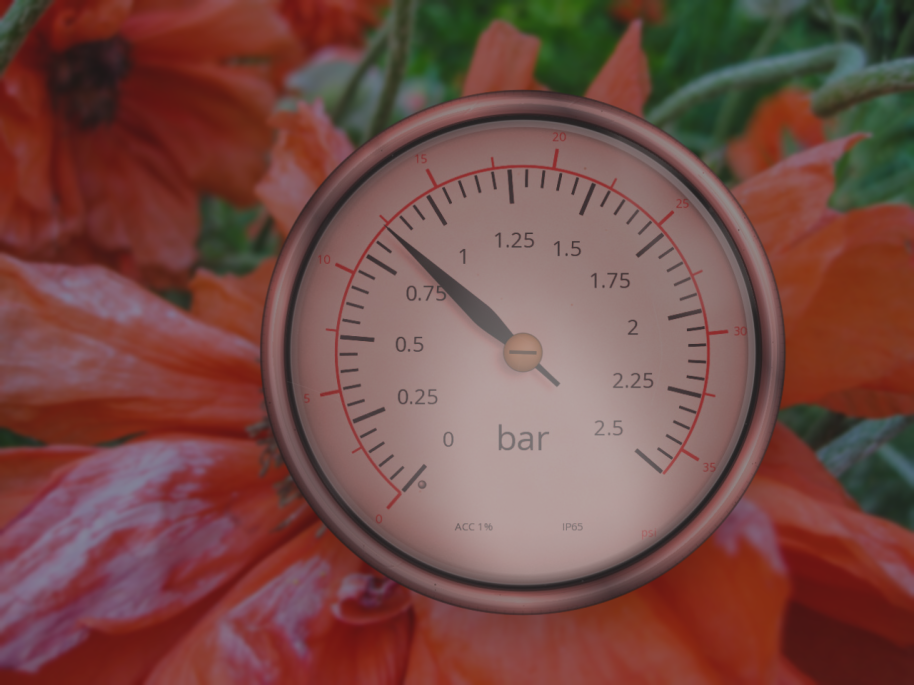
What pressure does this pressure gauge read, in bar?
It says 0.85 bar
